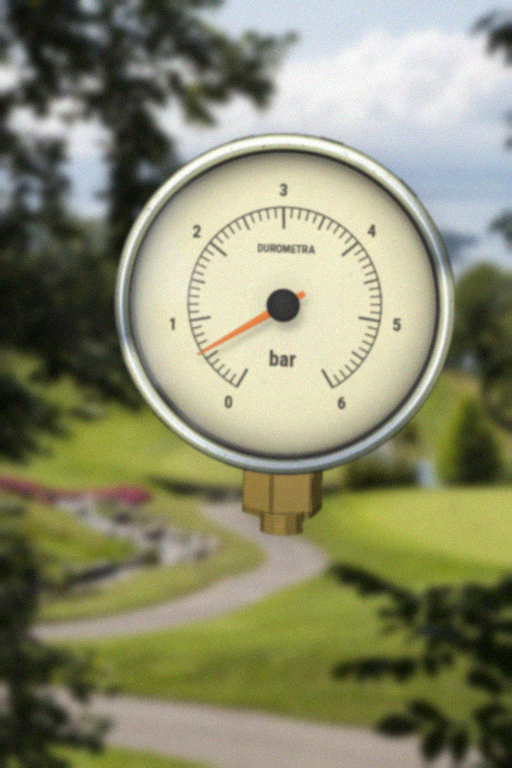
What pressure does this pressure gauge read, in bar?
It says 0.6 bar
